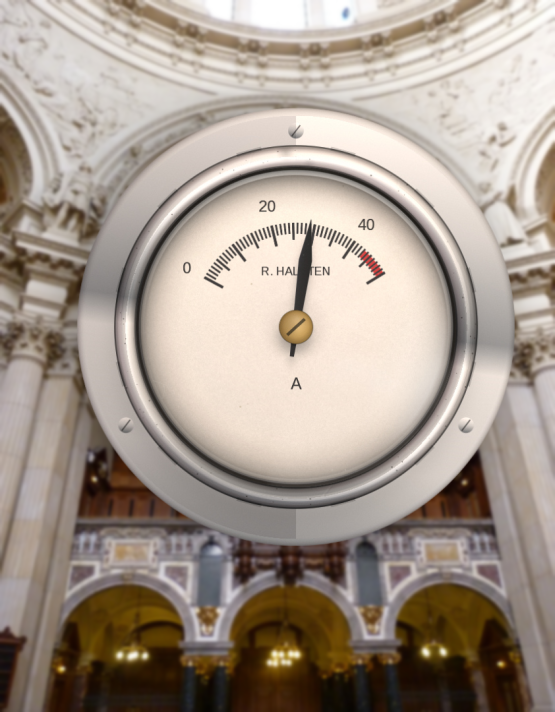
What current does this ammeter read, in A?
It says 29 A
